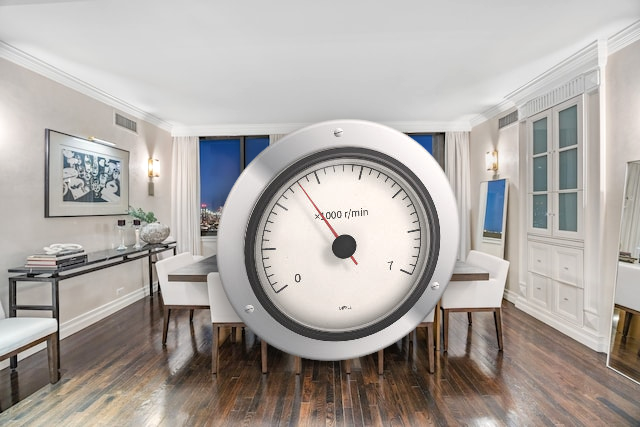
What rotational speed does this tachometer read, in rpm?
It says 2600 rpm
